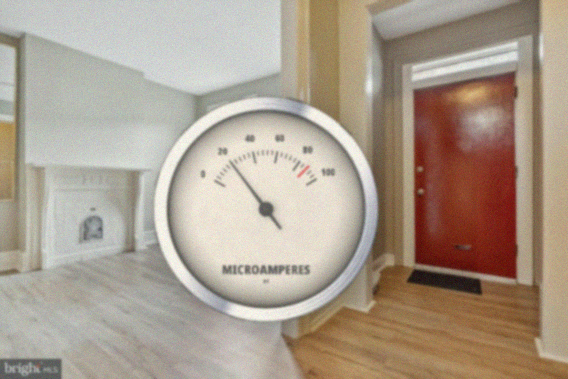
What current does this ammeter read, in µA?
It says 20 µA
